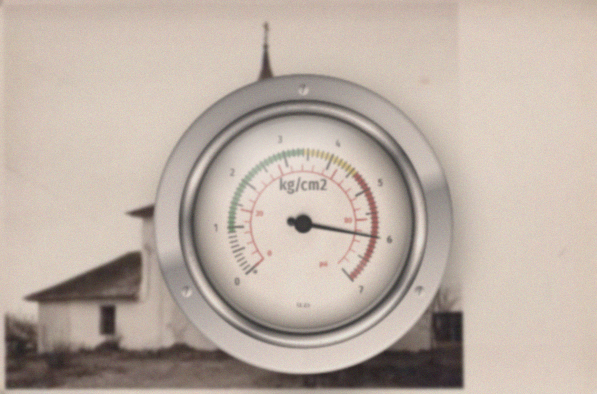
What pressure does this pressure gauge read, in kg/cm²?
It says 6 kg/cm²
